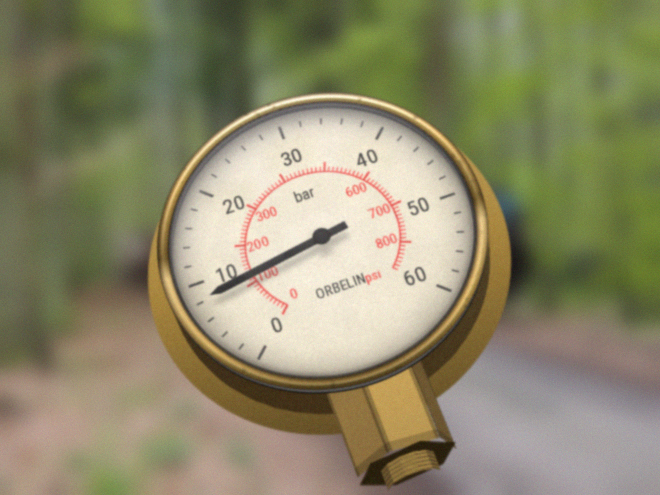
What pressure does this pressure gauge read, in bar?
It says 8 bar
